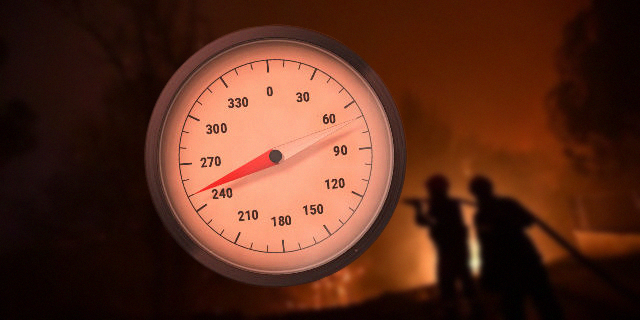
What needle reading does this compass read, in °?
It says 250 °
